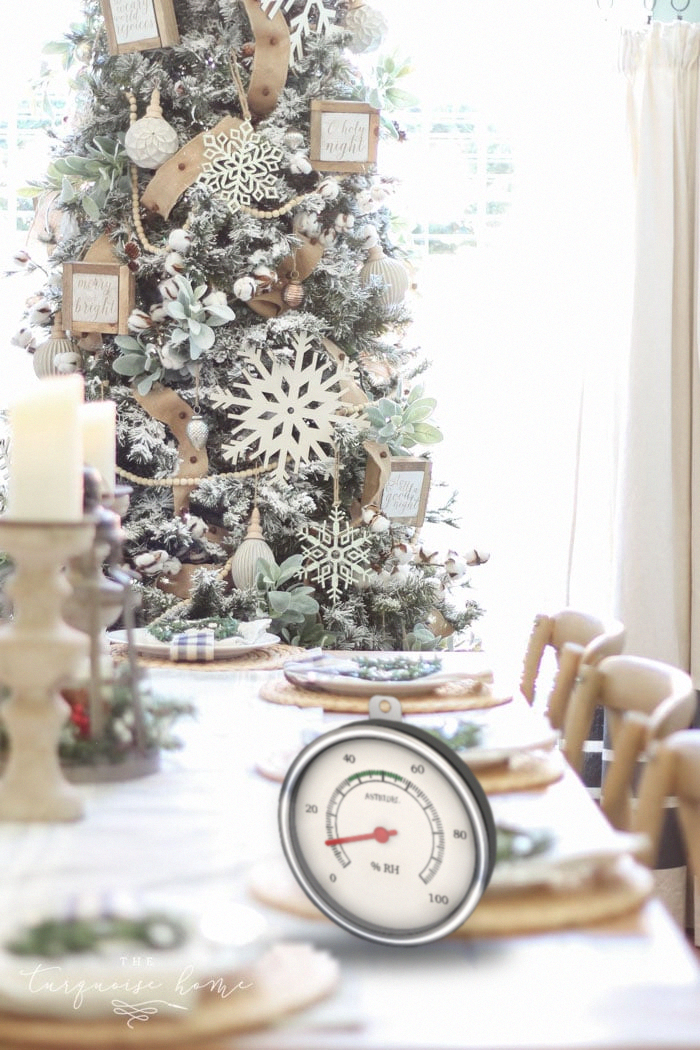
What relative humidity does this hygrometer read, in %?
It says 10 %
